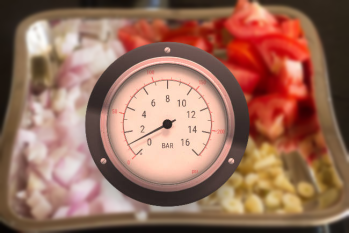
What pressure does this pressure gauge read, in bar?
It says 1 bar
